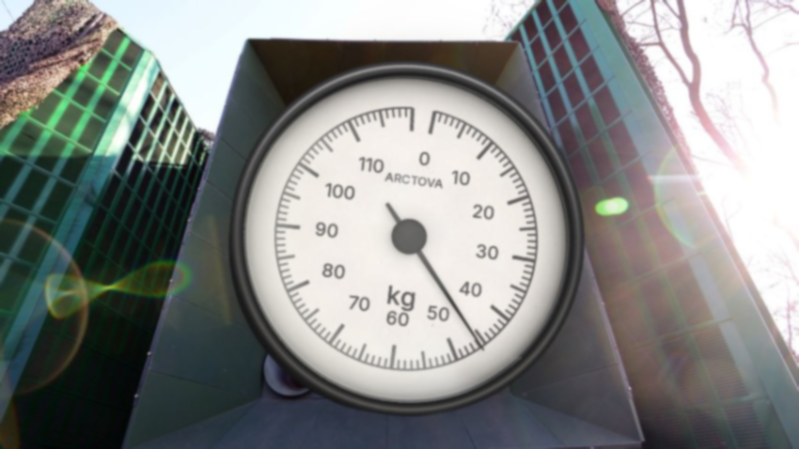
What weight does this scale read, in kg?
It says 46 kg
